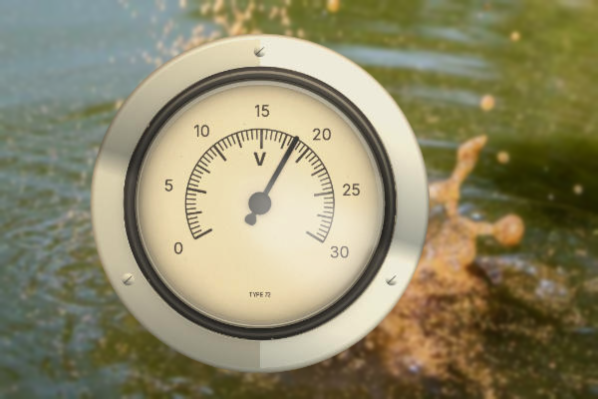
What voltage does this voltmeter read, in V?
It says 18.5 V
